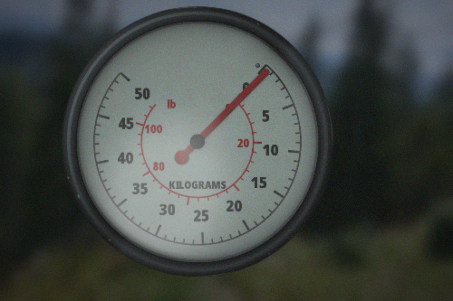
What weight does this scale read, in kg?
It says 0.5 kg
